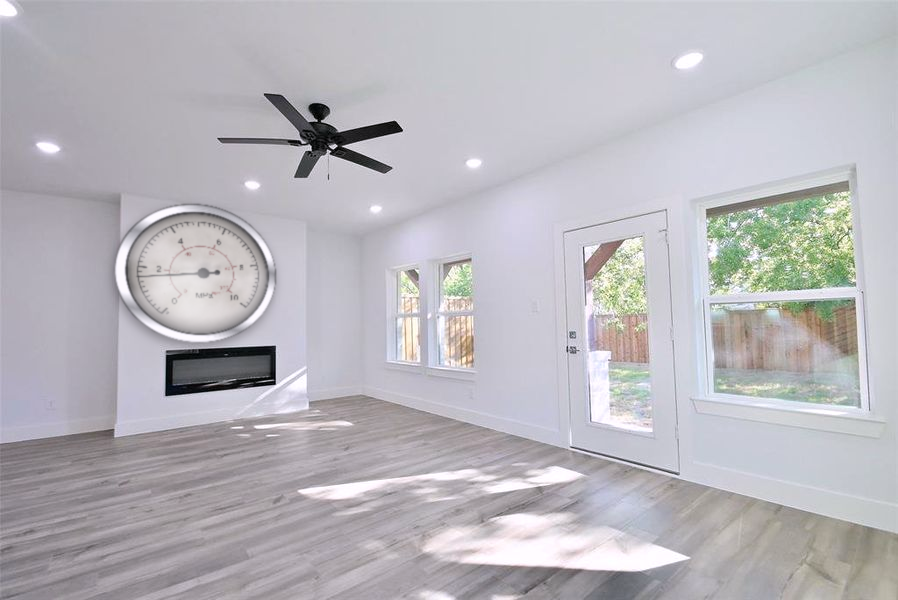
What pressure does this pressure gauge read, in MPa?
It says 1.6 MPa
